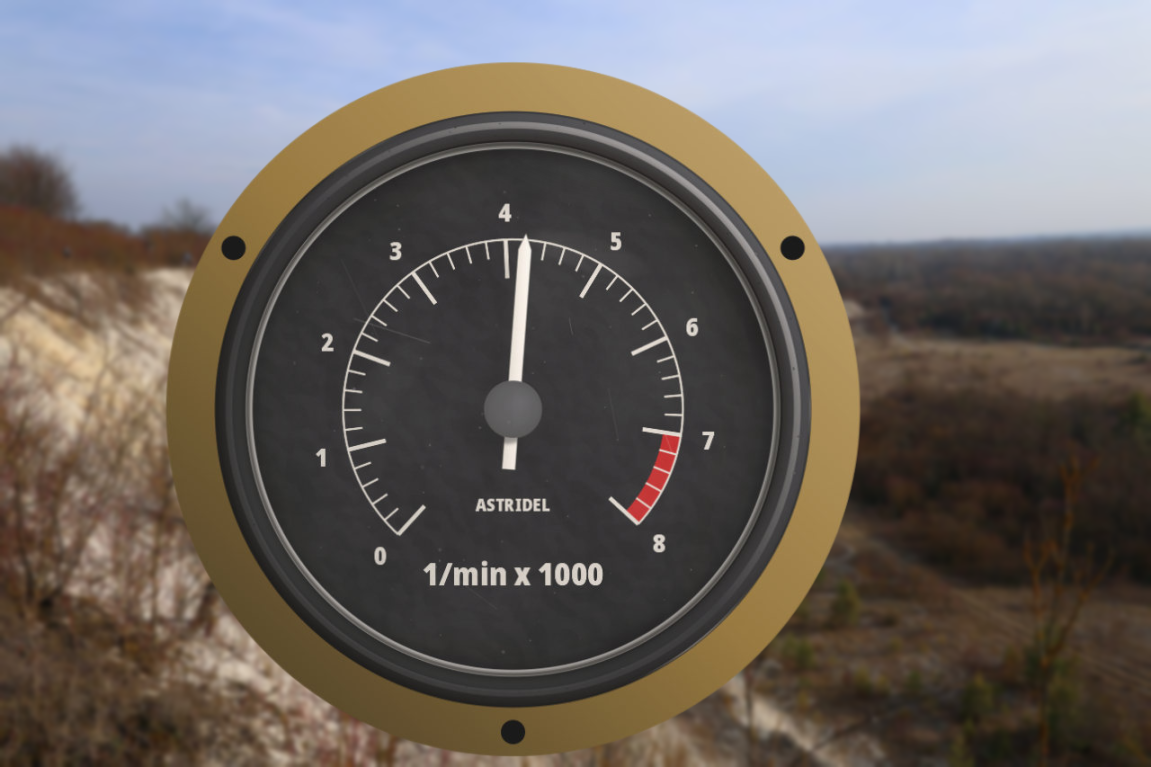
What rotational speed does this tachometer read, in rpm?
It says 4200 rpm
